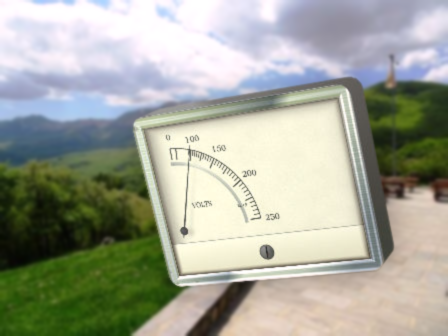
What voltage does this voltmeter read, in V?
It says 100 V
